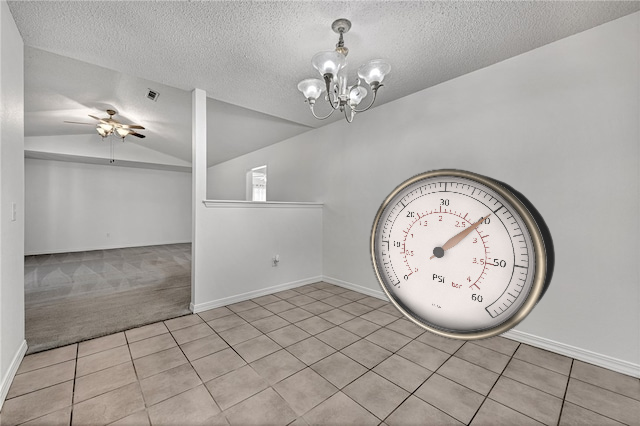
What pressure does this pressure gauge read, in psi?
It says 40 psi
